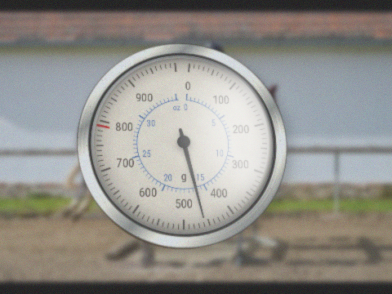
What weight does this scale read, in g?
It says 460 g
